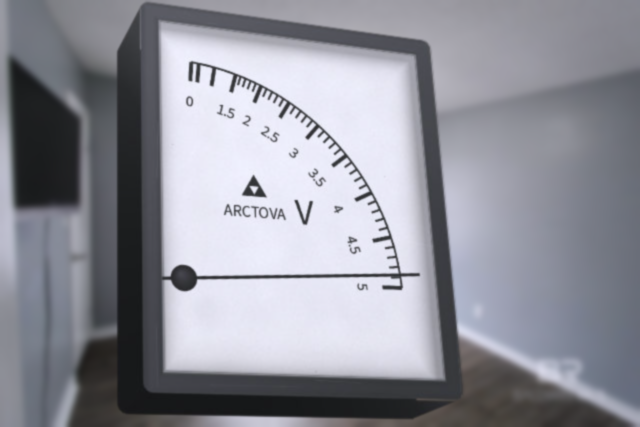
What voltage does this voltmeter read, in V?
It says 4.9 V
